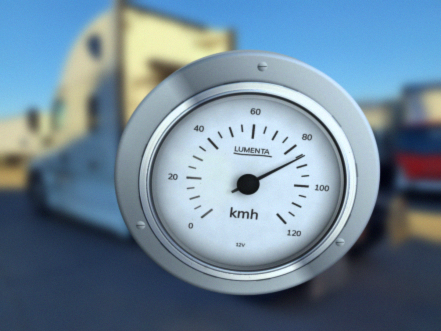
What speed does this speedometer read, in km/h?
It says 85 km/h
